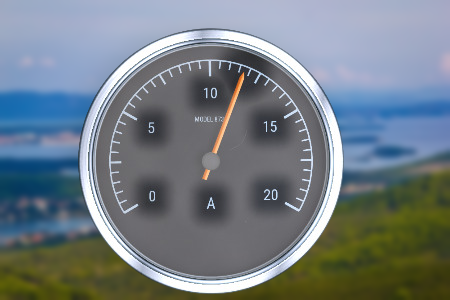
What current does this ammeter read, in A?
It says 11.75 A
